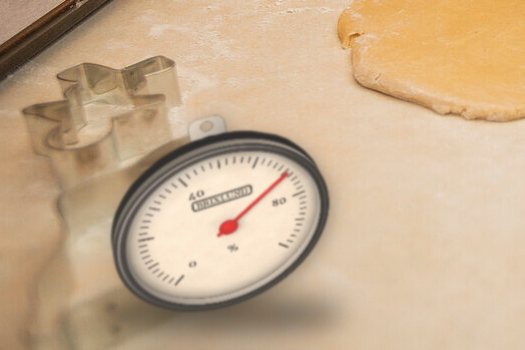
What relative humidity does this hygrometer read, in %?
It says 70 %
